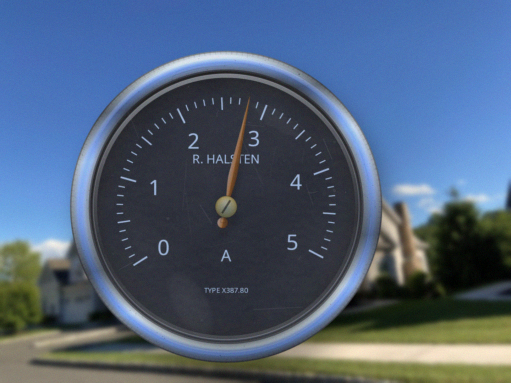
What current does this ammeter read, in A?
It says 2.8 A
